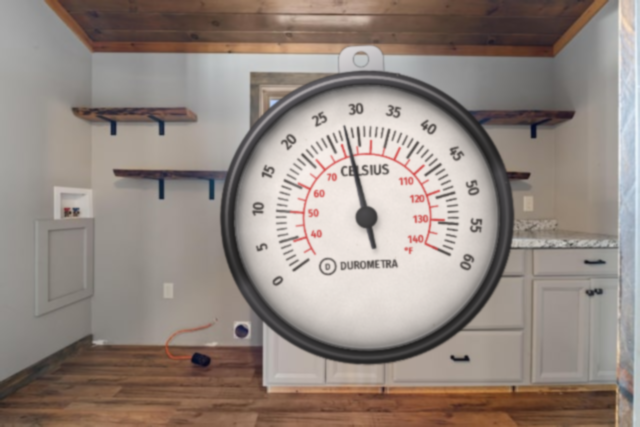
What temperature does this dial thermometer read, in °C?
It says 28 °C
